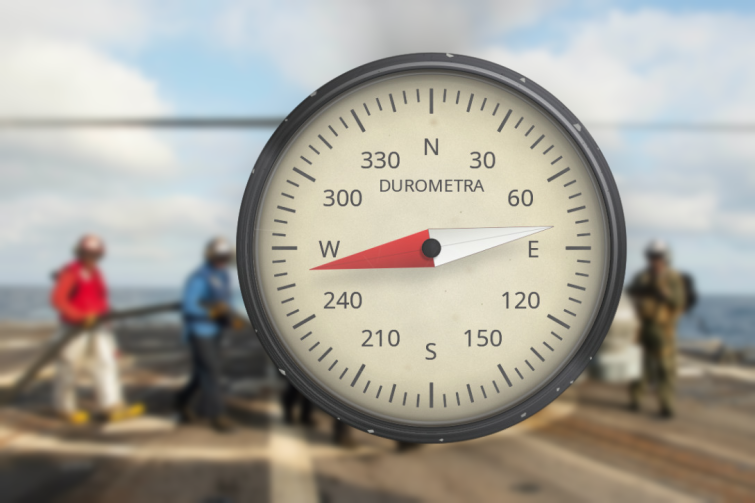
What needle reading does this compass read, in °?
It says 260 °
